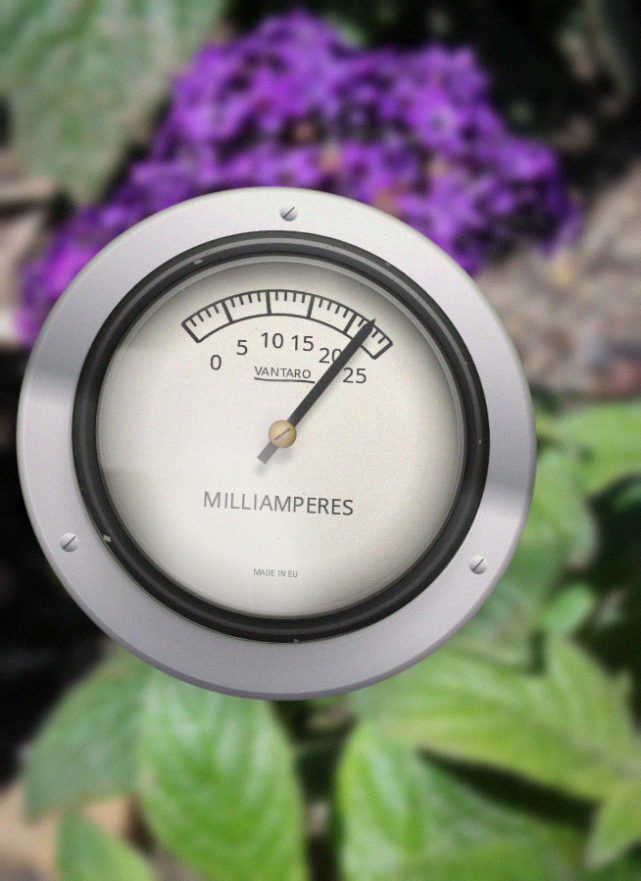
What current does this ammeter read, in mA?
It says 22 mA
